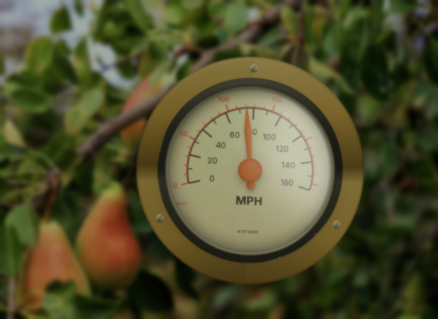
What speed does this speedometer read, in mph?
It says 75 mph
